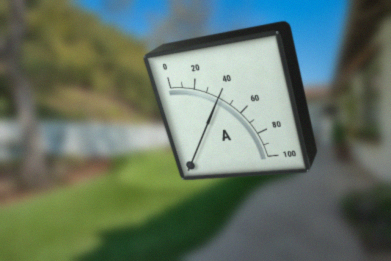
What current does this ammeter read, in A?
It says 40 A
